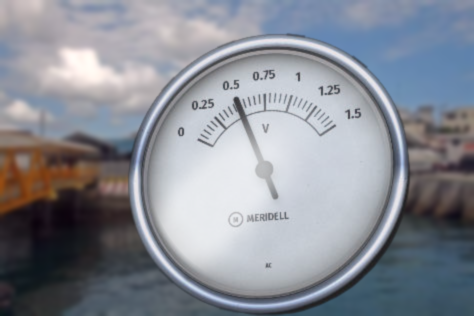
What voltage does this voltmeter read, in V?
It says 0.5 V
